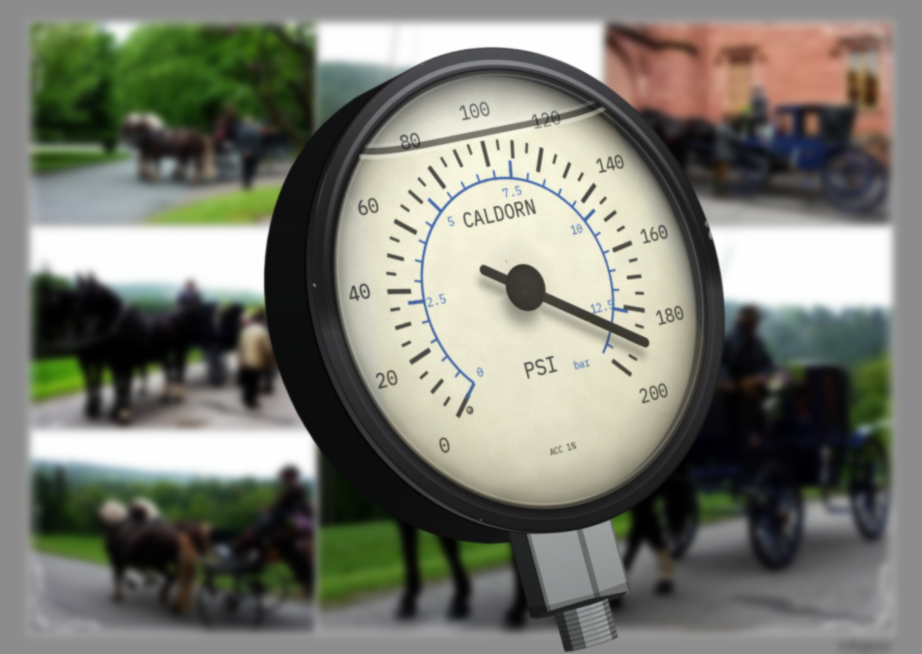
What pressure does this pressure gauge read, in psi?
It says 190 psi
